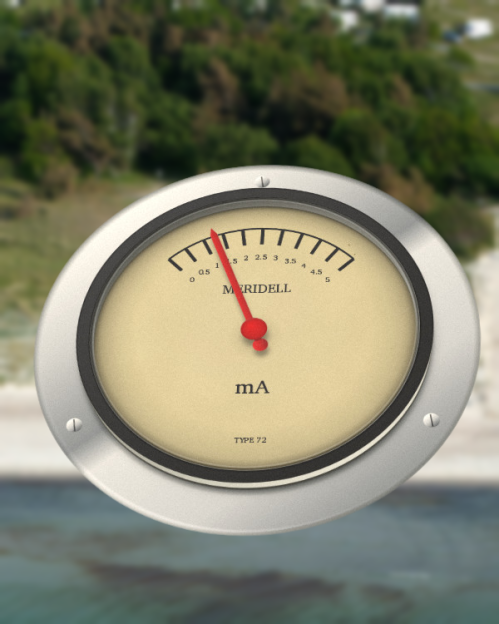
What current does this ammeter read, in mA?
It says 1.25 mA
